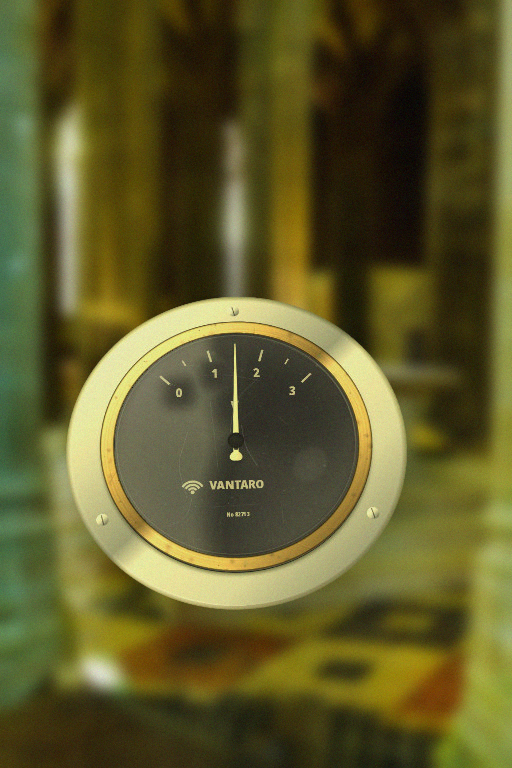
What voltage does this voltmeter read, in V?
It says 1.5 V
